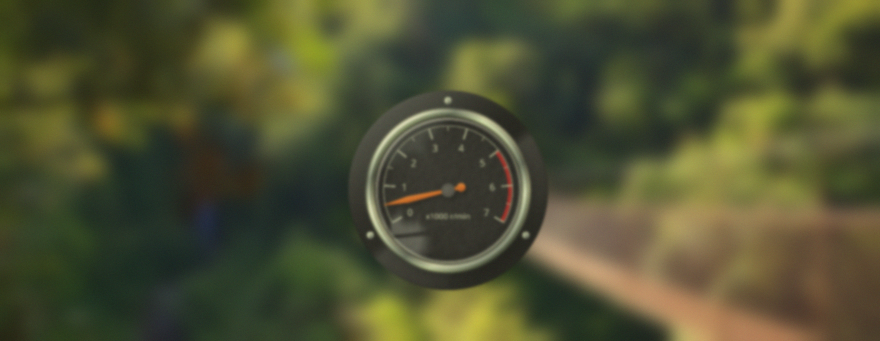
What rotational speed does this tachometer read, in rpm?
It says 500 rpm
